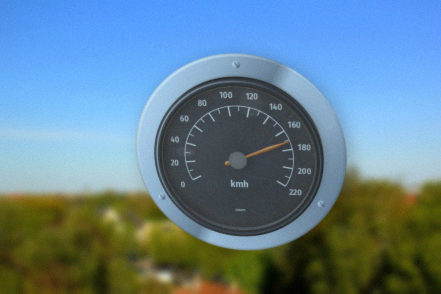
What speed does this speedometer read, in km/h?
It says 170 km/h
